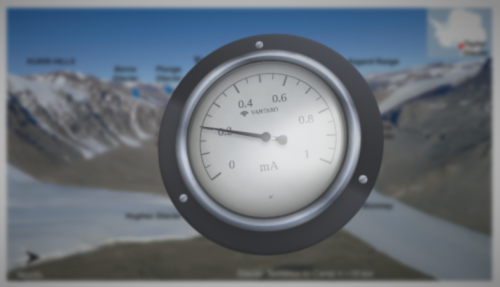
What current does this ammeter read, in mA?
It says 0.2 mA
